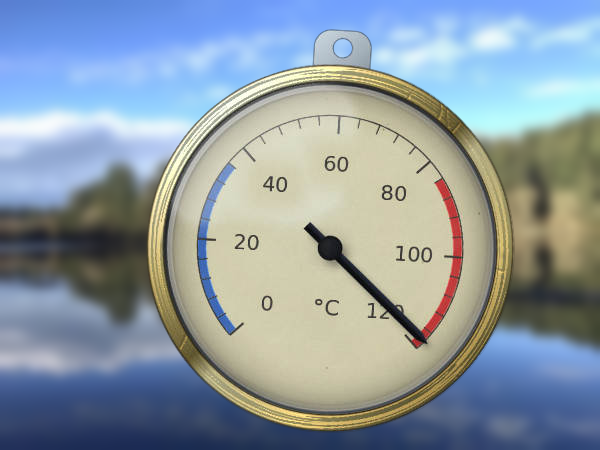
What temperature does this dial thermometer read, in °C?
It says 118 °C
